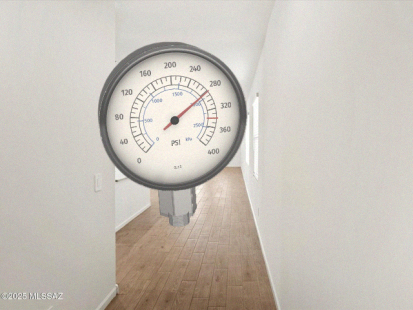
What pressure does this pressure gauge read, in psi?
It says 280 psi
